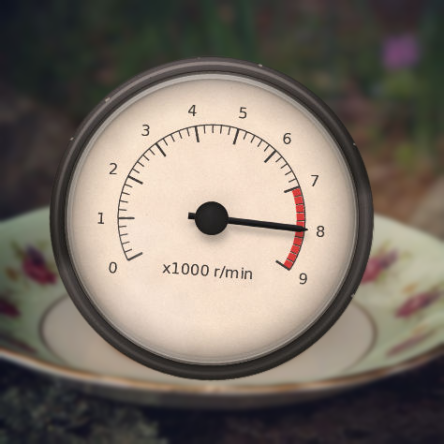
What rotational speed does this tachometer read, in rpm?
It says 8000 rpm
